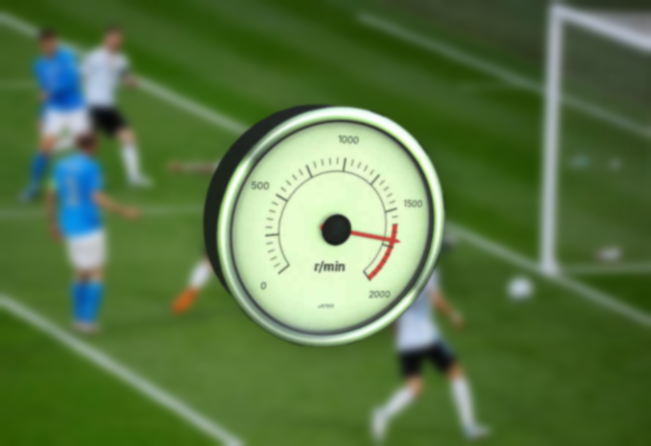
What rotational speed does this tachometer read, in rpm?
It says 1700 rpm
